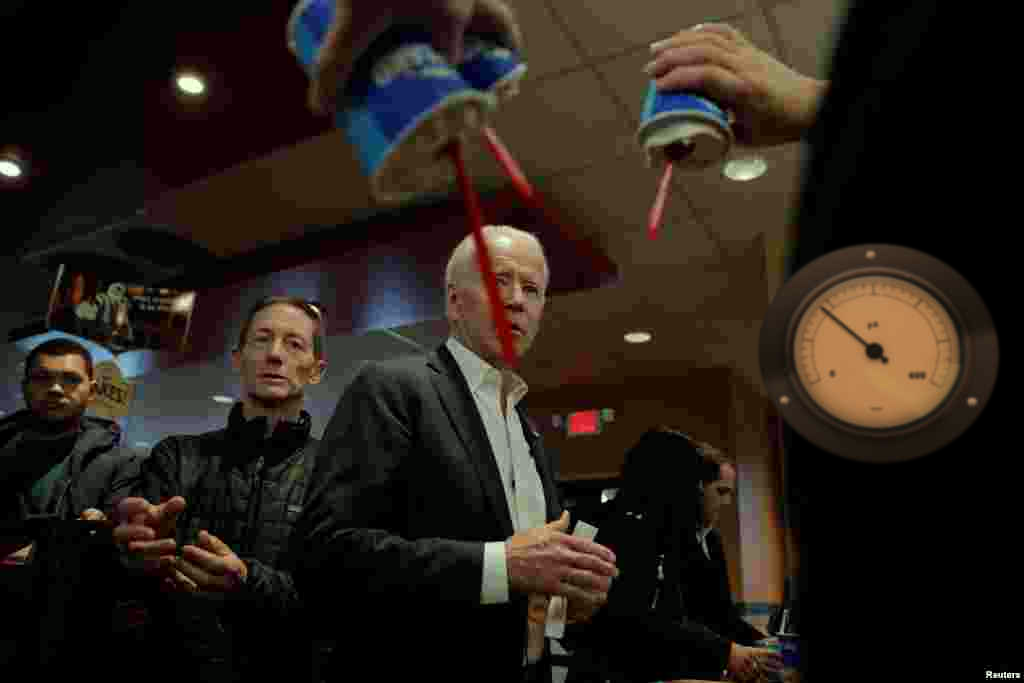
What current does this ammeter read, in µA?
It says 180 µA
